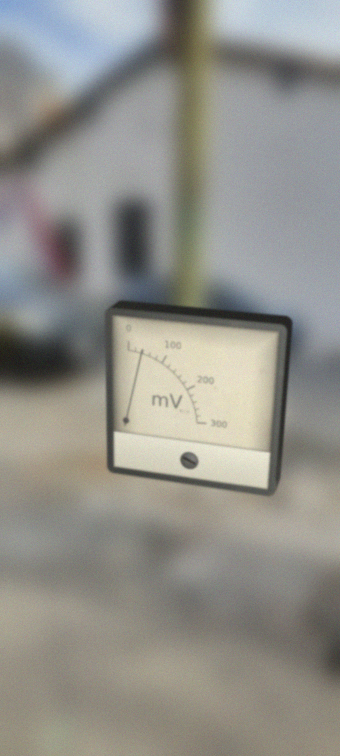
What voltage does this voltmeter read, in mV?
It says 40 mV
